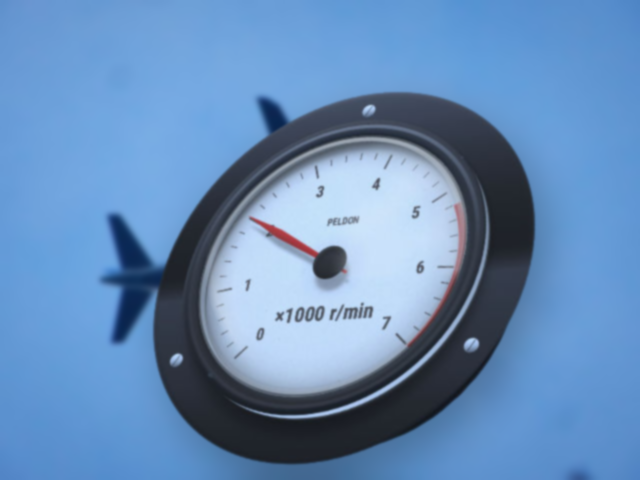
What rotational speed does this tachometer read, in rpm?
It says 2000 rpm
